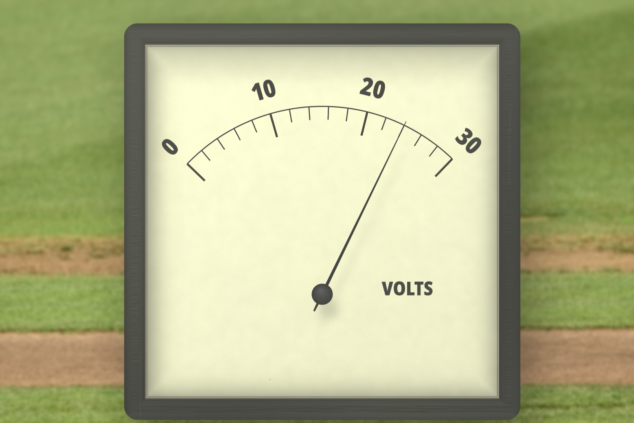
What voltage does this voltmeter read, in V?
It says 24 V
